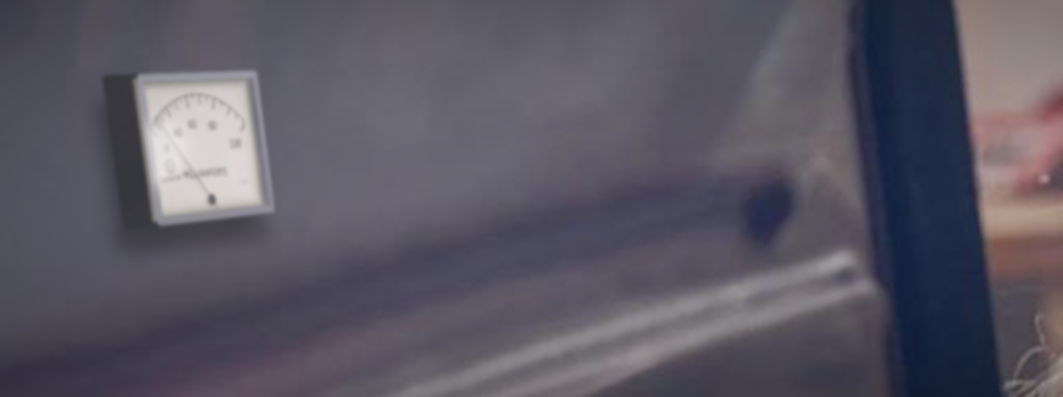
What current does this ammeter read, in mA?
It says 20 mA
